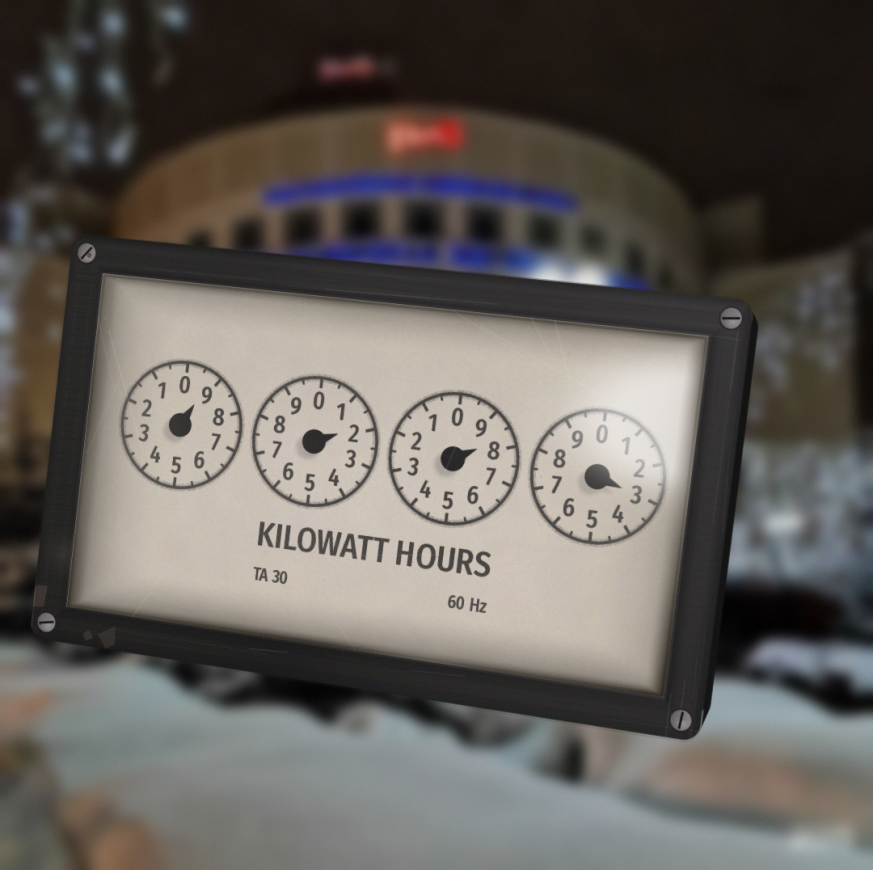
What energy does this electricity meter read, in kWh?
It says 9183 kWh
